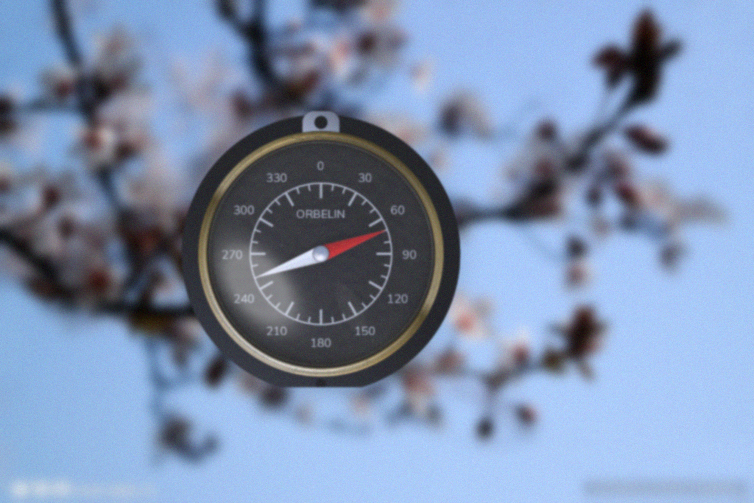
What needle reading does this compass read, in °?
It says 70 °
